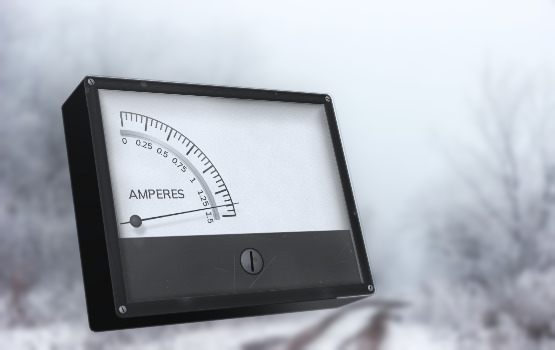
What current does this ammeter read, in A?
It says 1.4 A
